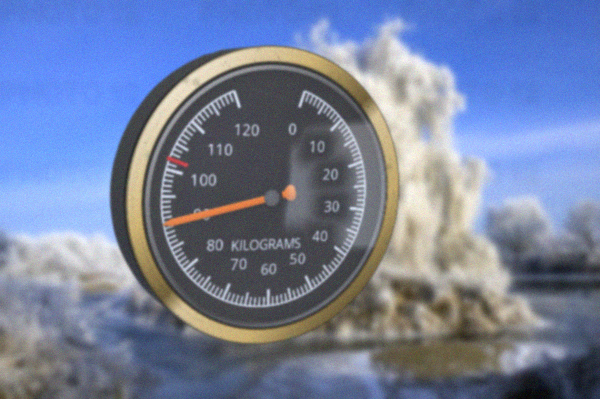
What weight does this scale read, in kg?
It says 90 kg
